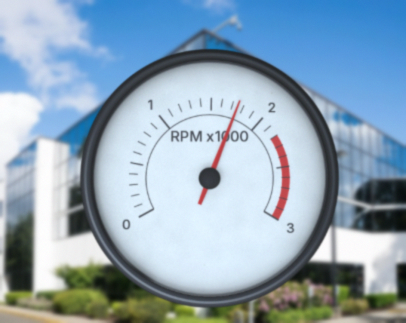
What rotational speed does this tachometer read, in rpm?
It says 1750 rpm
